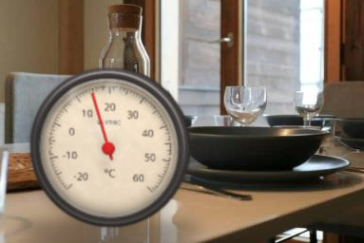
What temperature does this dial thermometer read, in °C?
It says 15 °C
